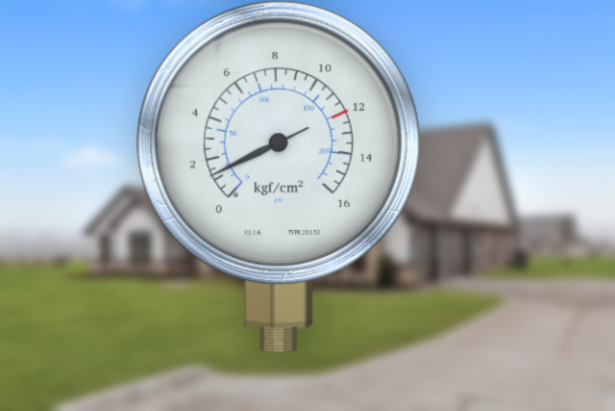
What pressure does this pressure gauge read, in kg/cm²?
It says 1.25 kg/cm²
